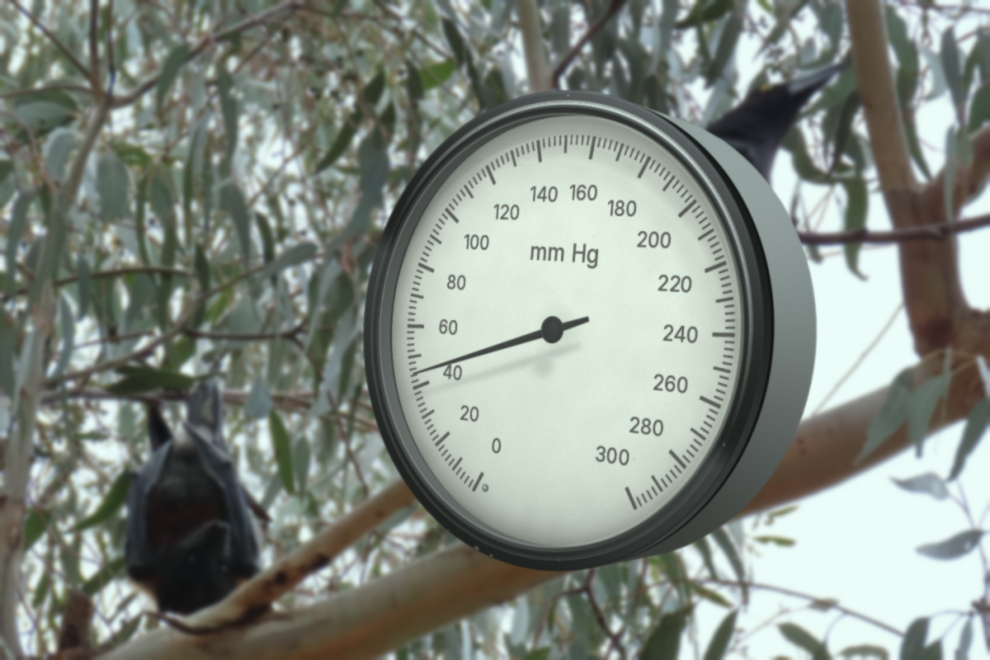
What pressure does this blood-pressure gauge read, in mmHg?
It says 44 mmHg
